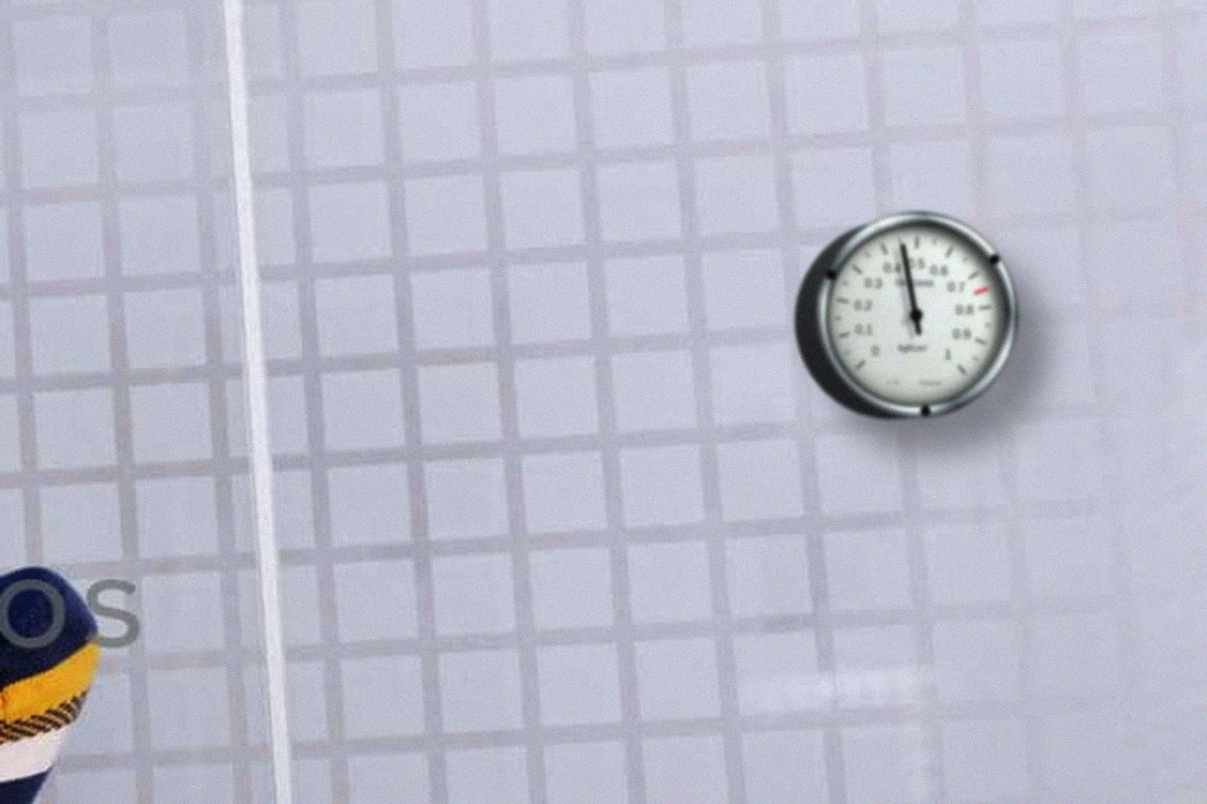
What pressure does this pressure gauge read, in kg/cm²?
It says 0.45 kg/cm²
